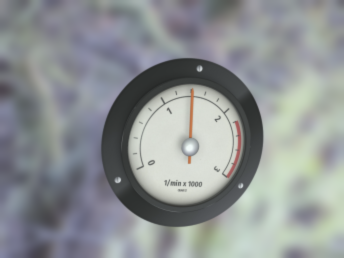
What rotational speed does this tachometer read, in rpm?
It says 1400 rpm
